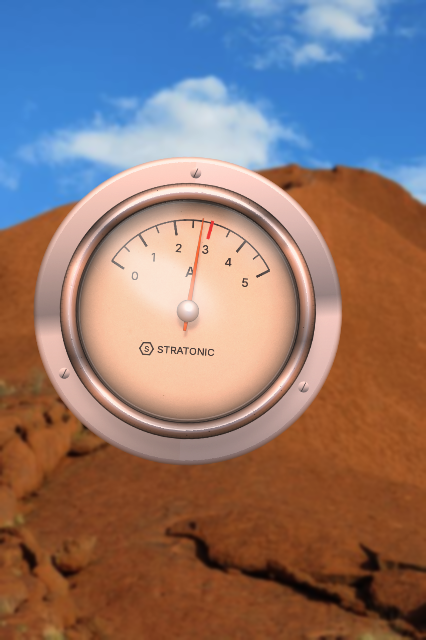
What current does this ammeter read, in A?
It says 2.75 A
